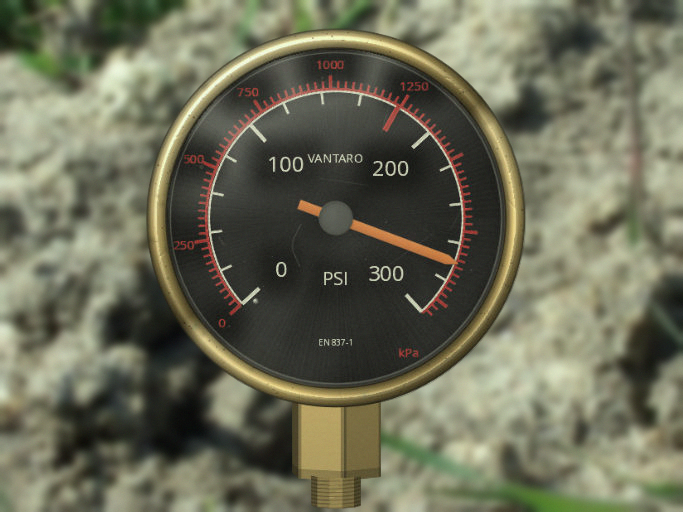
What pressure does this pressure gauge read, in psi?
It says 270 psi
